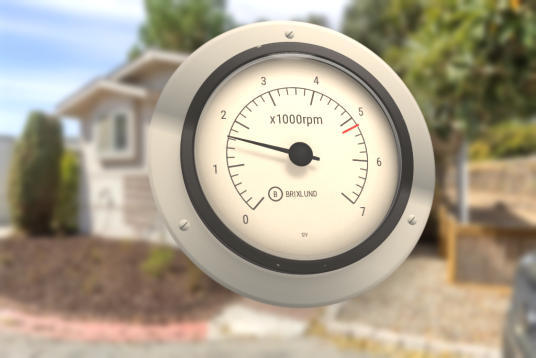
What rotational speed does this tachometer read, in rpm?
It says 1600 rpm
